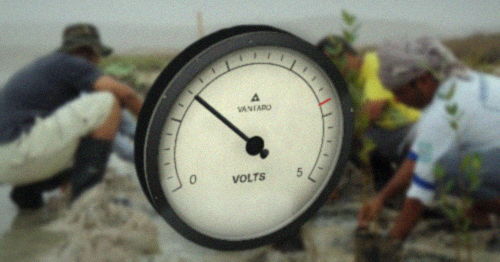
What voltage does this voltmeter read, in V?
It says 1.4 V
